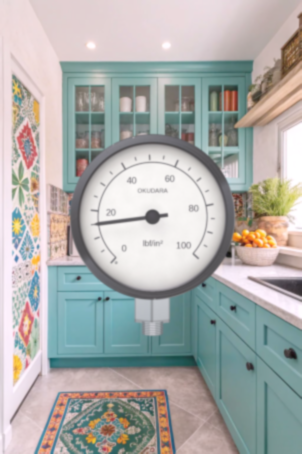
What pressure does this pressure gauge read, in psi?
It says 15 psi
